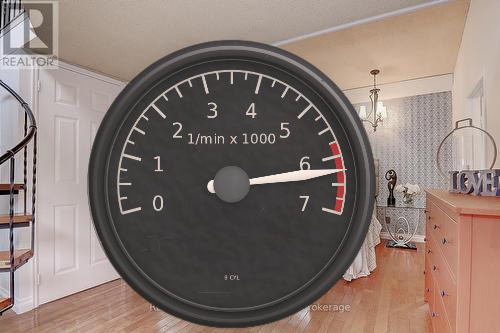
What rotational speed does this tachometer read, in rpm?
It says 6250 rpm
